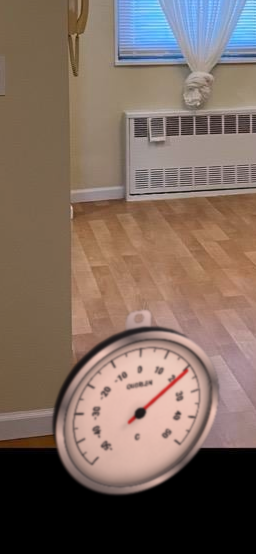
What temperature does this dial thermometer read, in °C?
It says 20 °C
